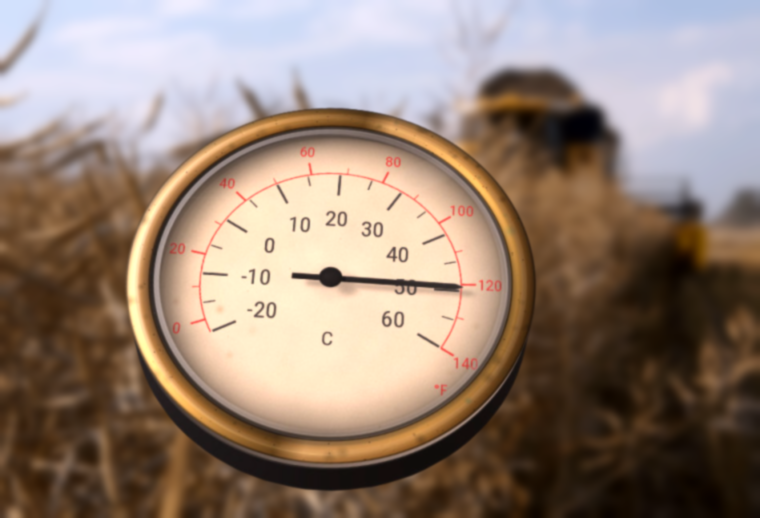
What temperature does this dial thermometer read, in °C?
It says 50 °C
